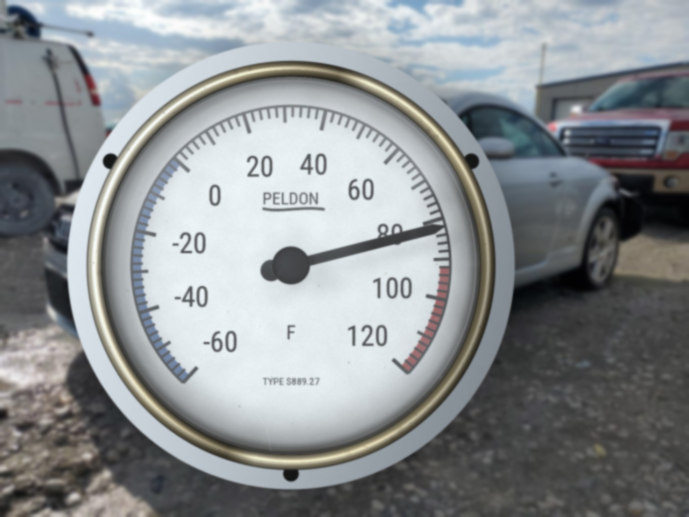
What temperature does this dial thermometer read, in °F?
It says 82 °F
